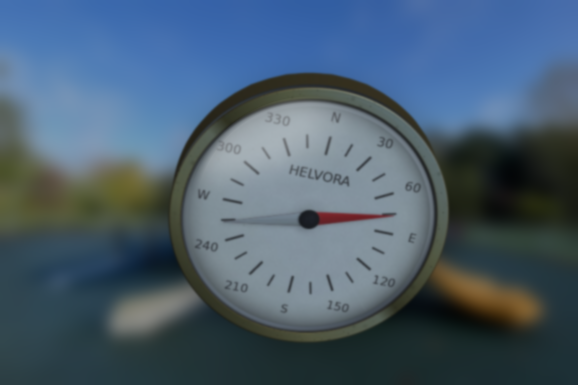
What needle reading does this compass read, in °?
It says 75 °
